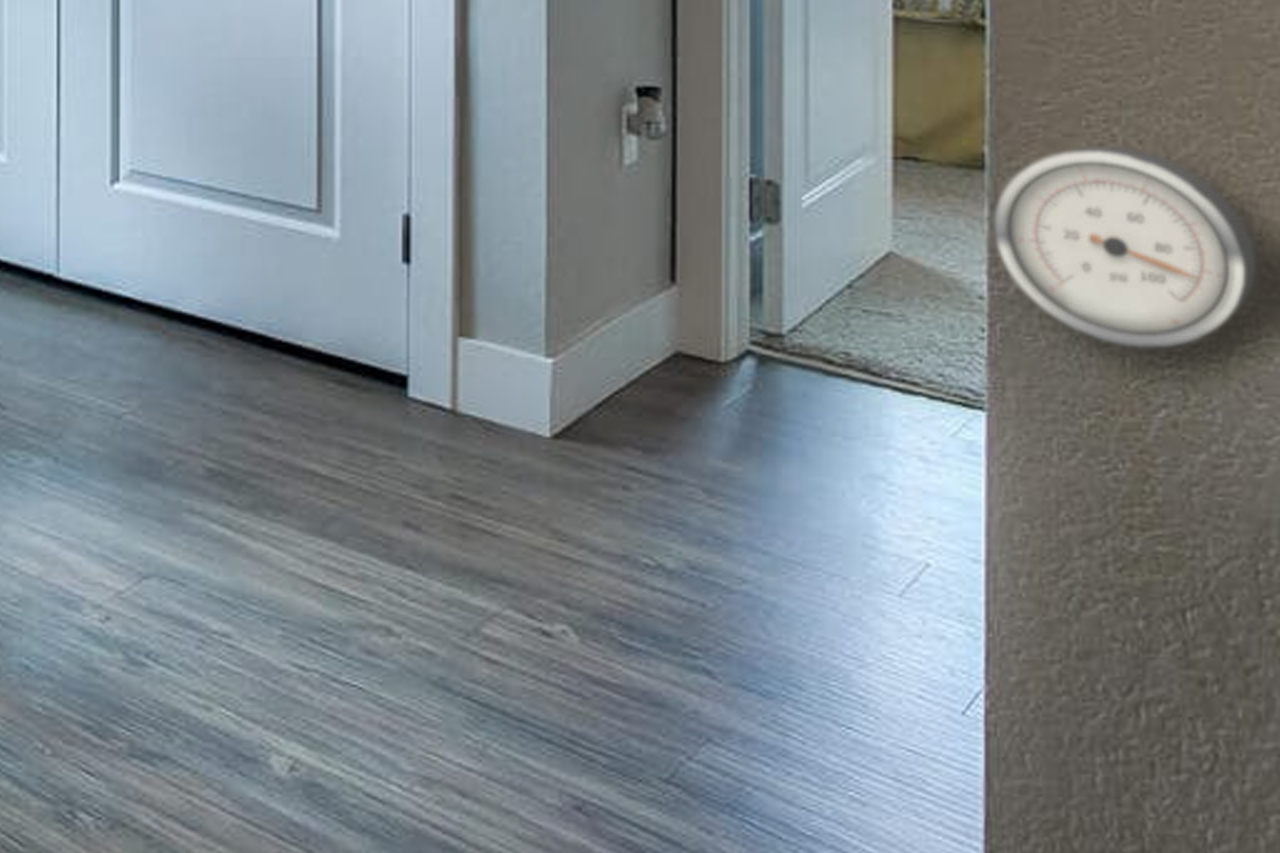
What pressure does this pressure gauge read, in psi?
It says 90 psi
